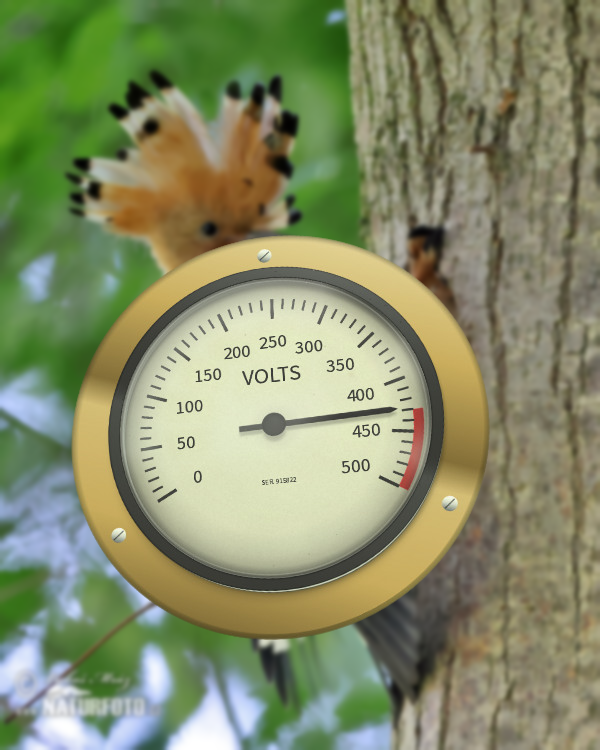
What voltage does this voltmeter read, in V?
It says 430 V
